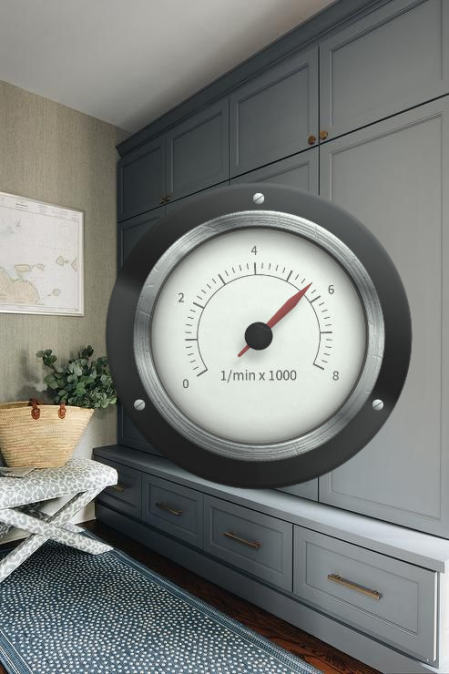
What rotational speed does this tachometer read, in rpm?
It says 5600 rpm
